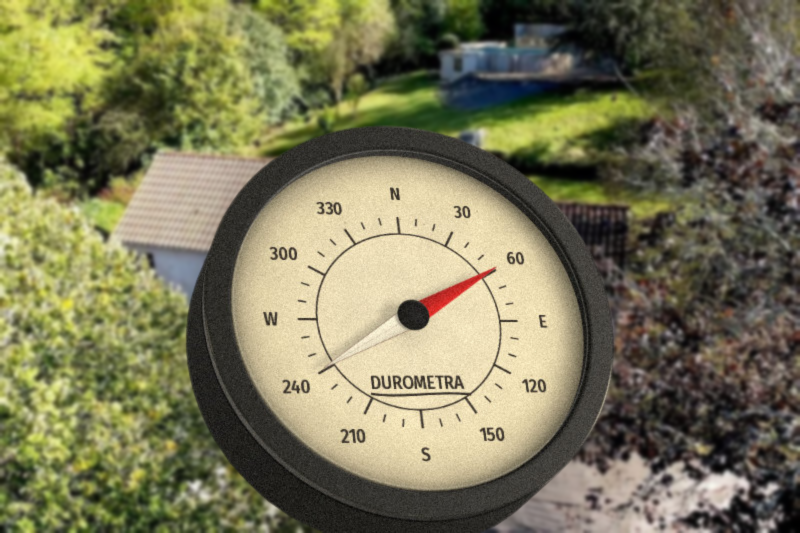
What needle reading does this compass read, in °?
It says 60 °
